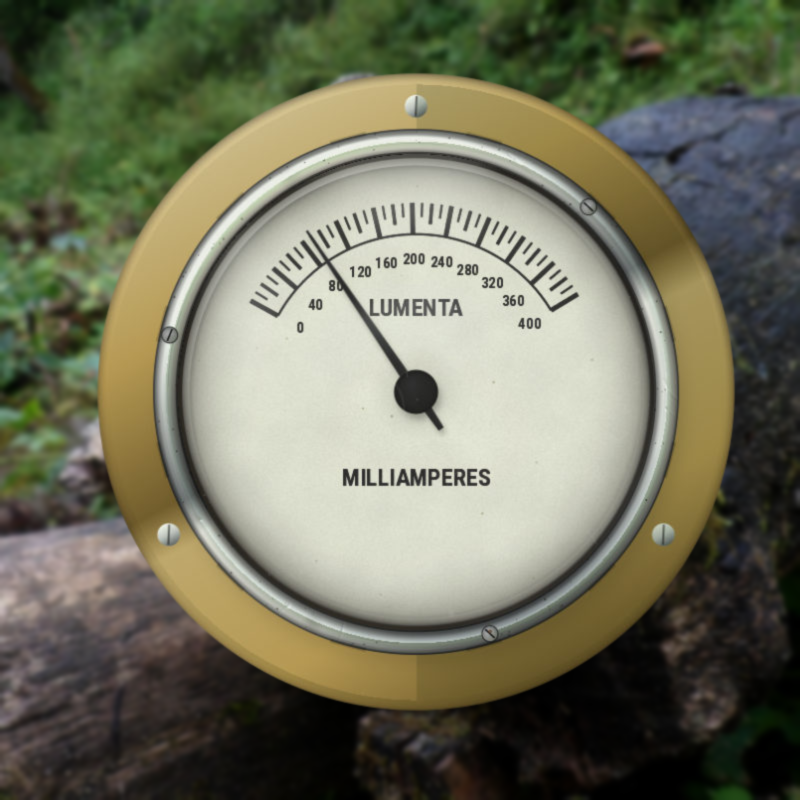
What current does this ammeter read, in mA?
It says 90 mA
